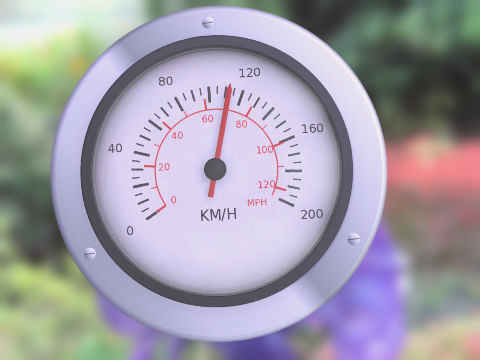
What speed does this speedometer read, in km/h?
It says 112.5 km/h
